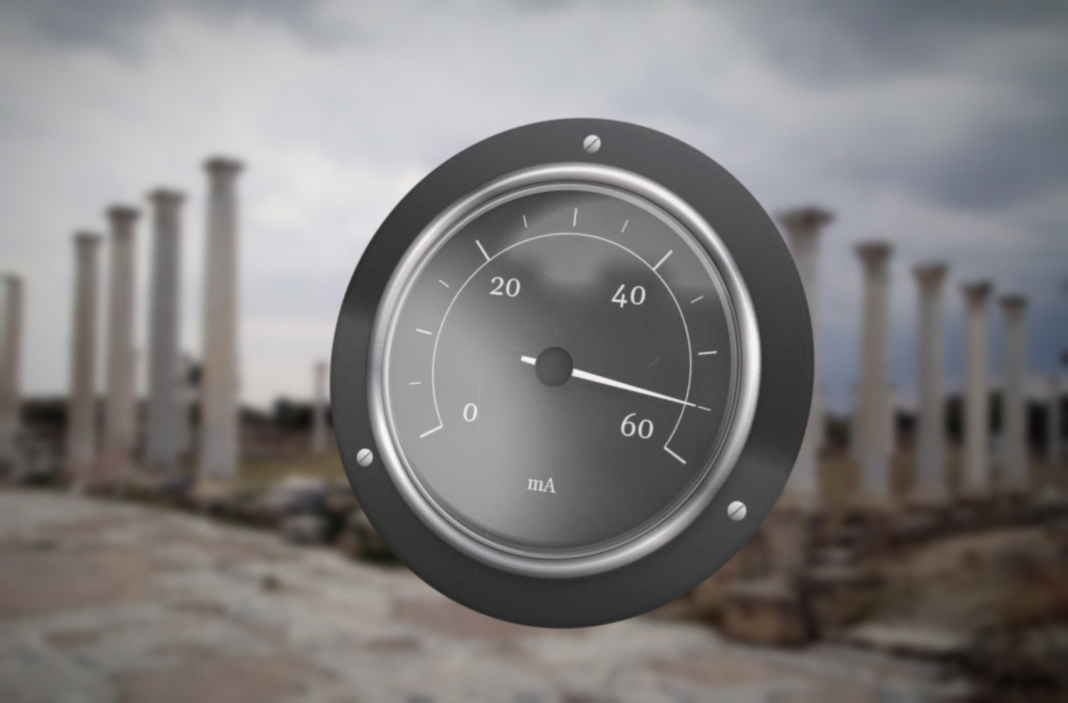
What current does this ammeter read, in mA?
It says 55 mA
